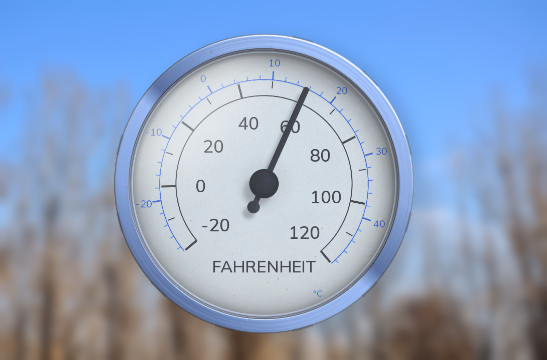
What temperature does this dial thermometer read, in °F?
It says 60 °F
